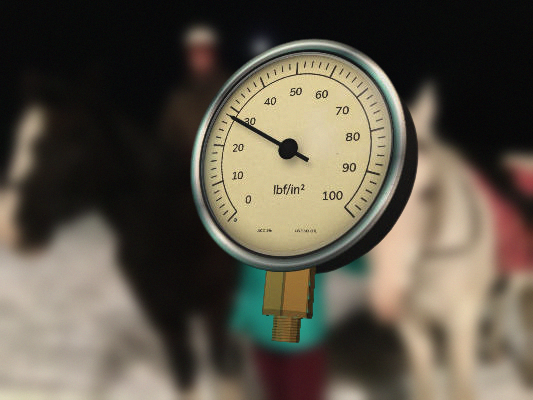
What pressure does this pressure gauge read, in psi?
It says 28 psi
